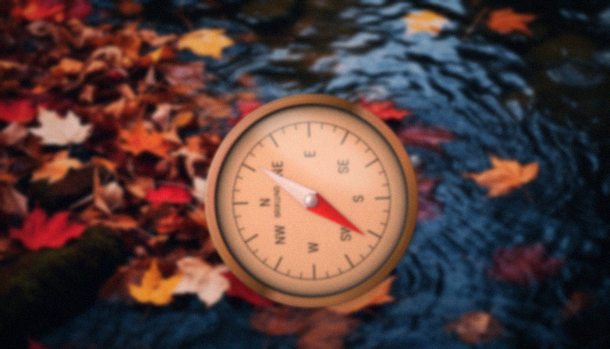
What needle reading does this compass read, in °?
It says 215 °
